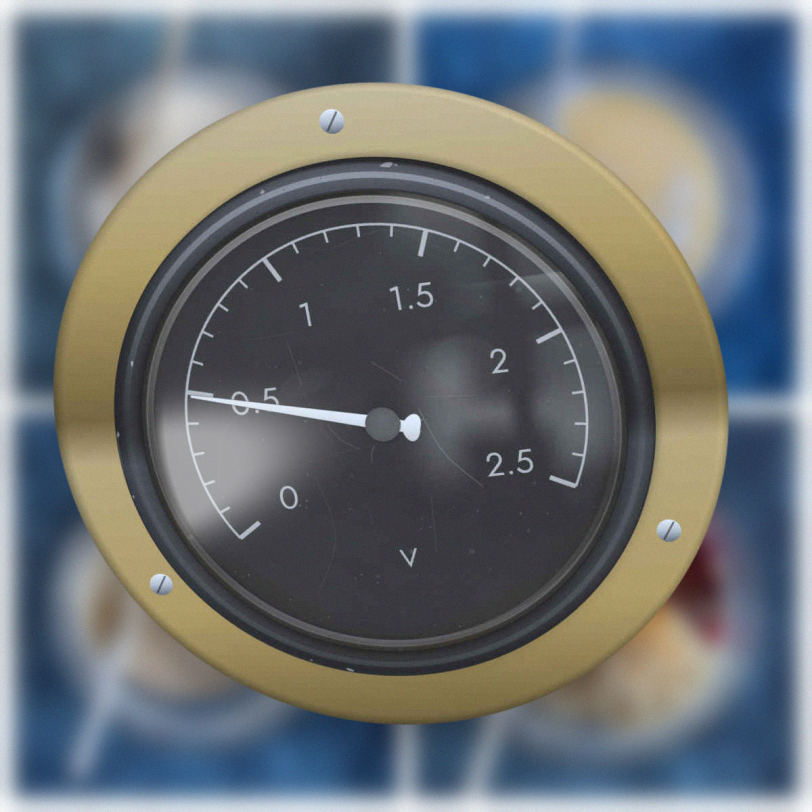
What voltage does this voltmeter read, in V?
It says 0.5 V
